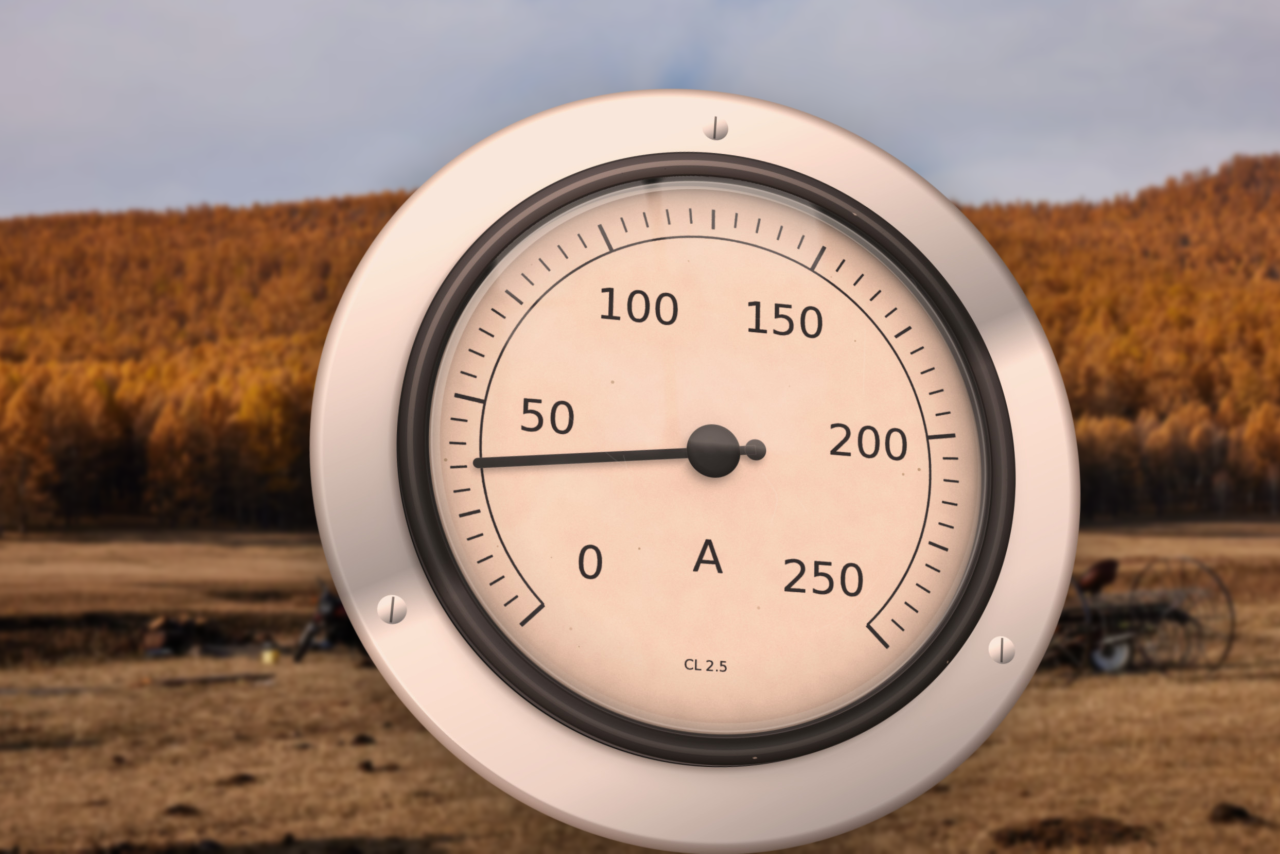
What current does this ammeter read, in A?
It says 35 A
